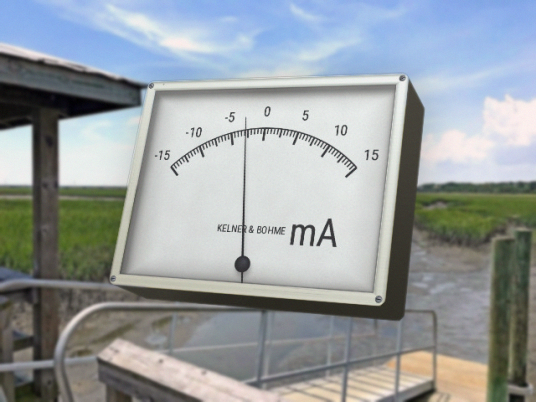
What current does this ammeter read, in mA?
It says -2.5 mA
